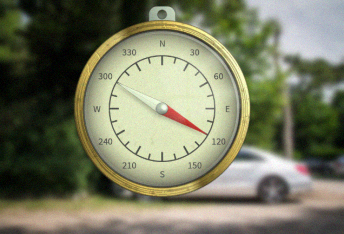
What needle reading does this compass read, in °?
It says 120 °
